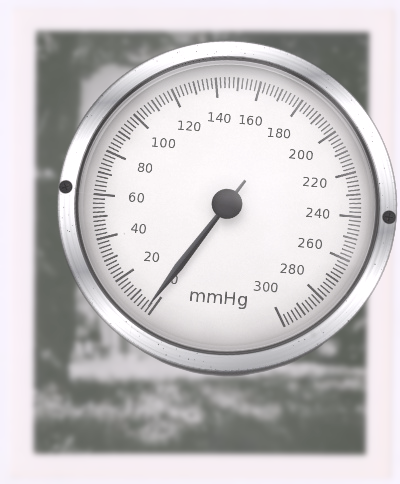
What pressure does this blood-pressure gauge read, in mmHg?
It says 2 mmHg
